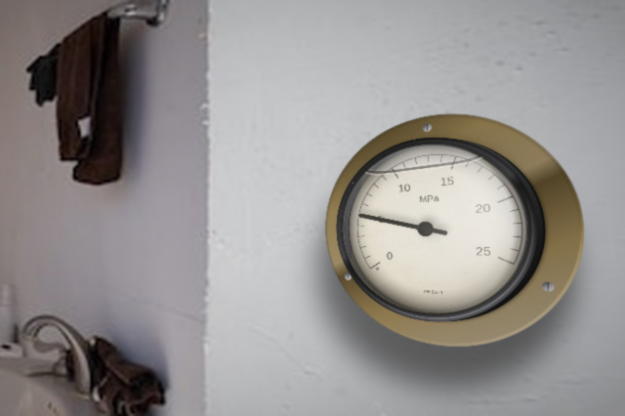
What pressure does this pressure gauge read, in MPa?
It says 5 MPa
